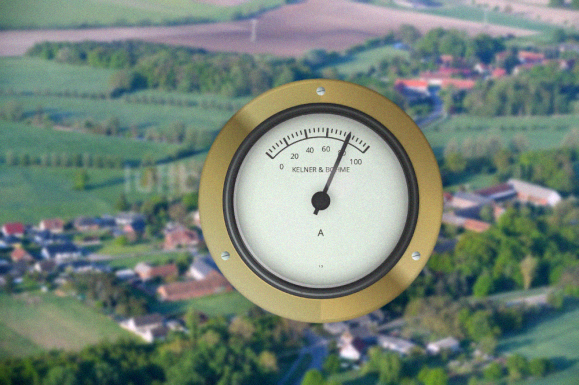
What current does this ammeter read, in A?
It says 80 A
